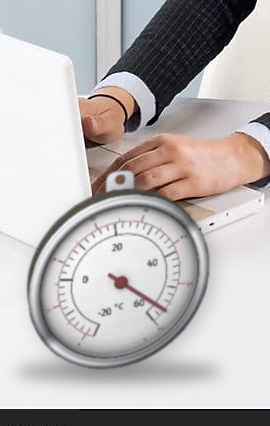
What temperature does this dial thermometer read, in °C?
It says 56 °C
